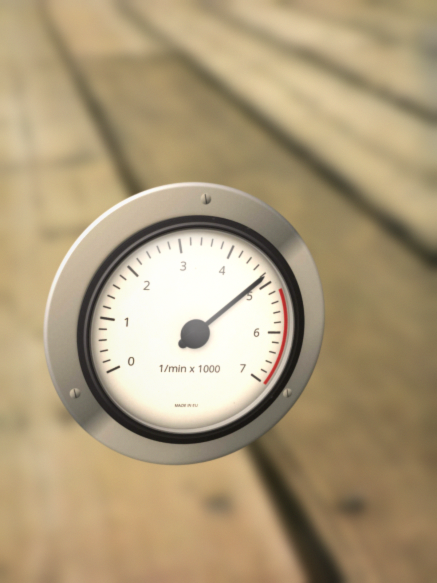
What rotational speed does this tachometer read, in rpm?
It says 4800 rpm
